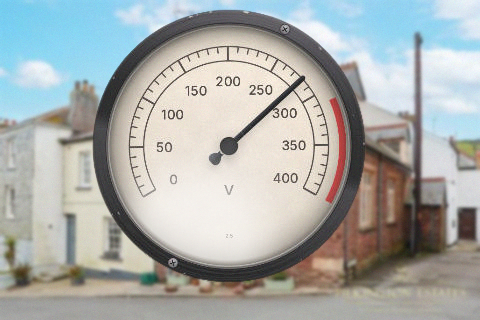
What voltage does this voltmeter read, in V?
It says 280 V
